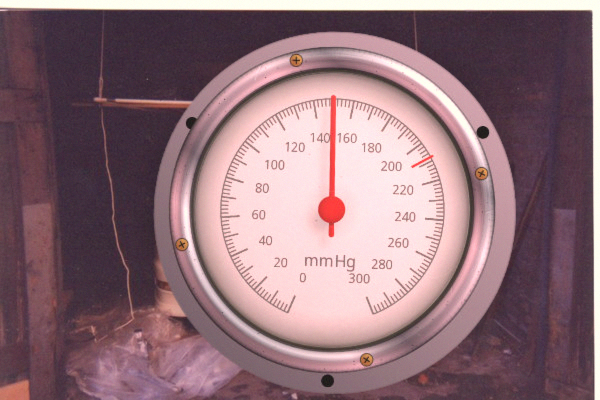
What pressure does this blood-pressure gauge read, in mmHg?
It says 150 mmHg
